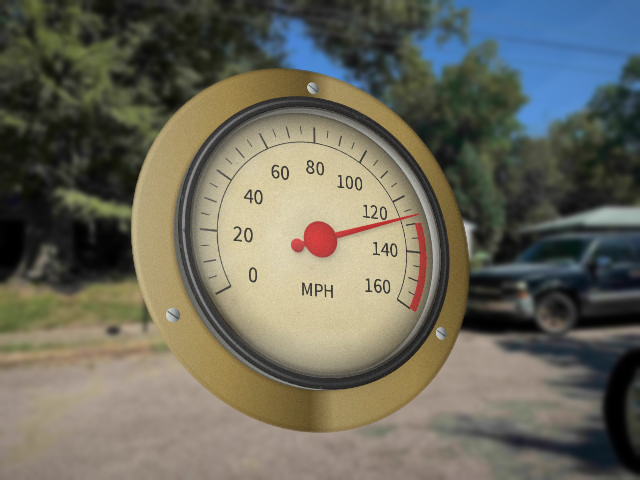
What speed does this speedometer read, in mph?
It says 127.5 mph
